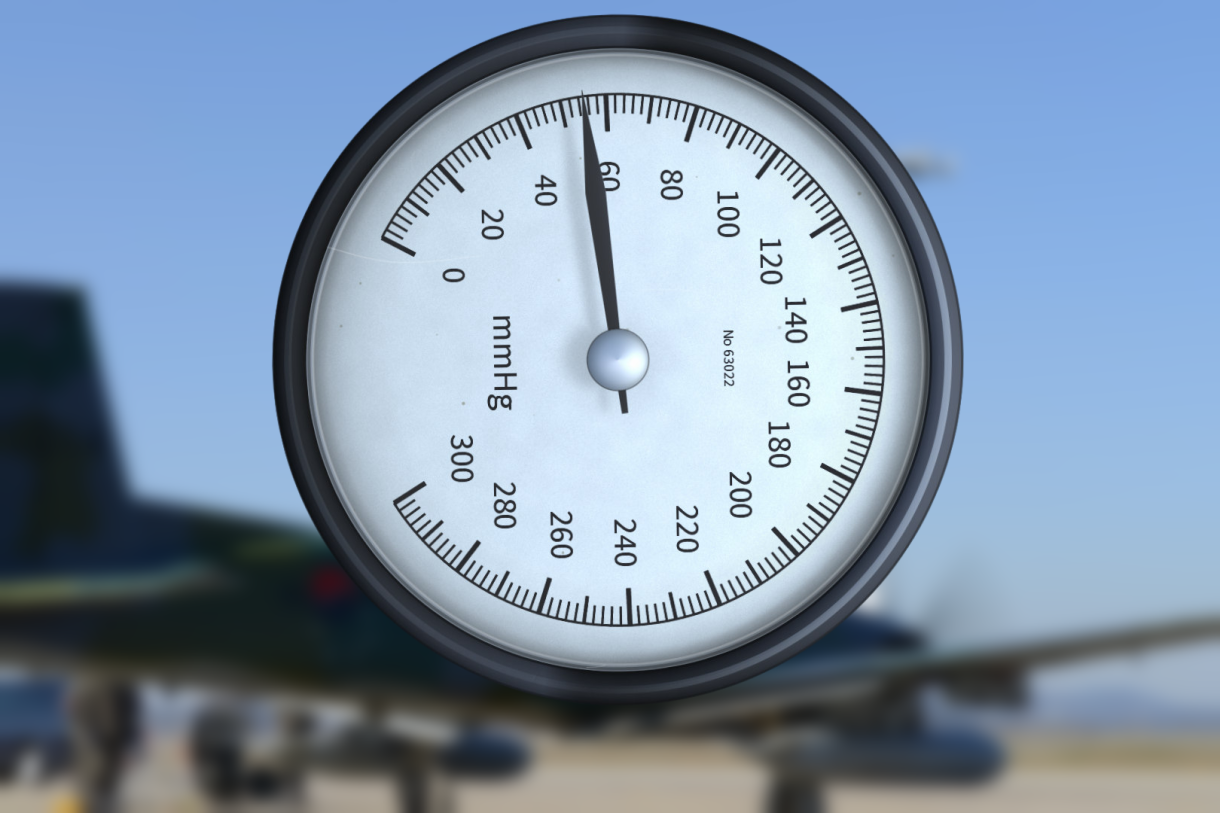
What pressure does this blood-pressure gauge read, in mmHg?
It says 55 mmHg
